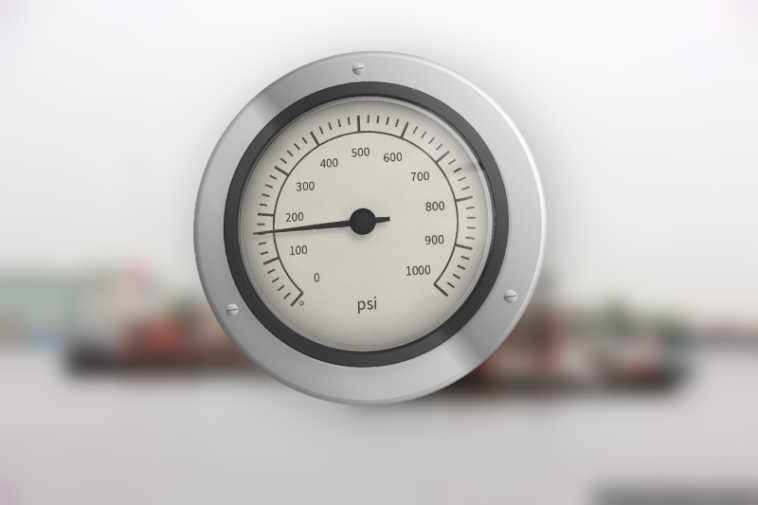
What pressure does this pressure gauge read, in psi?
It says 160 psi
